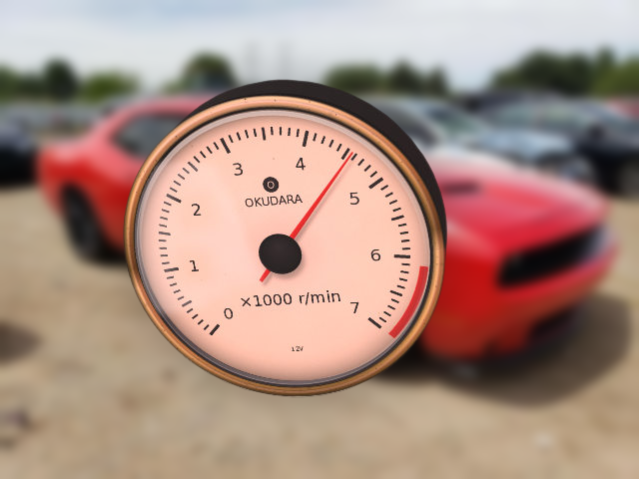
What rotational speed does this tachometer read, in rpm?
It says 4550 rpm
